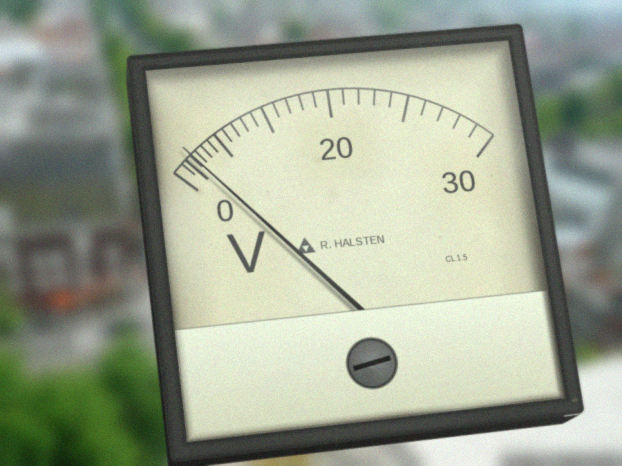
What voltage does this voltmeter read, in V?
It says 6 V
